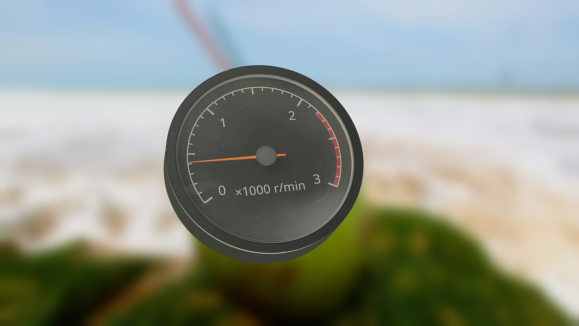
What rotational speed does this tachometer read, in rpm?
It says 400 rpm
